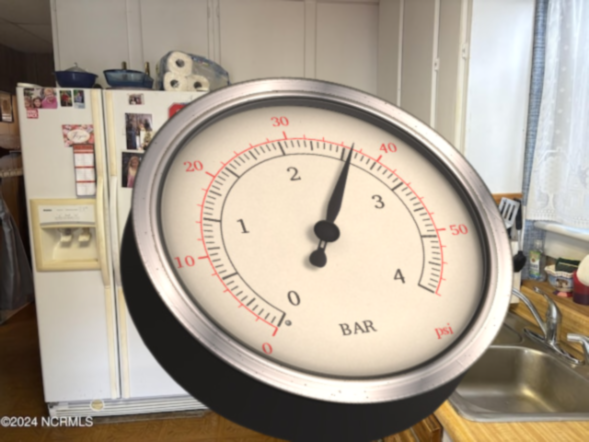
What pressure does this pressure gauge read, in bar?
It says 2.55 bar
